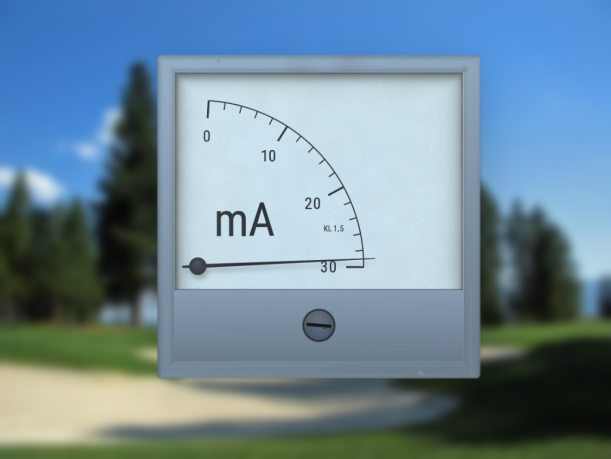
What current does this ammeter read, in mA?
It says 29 mA
